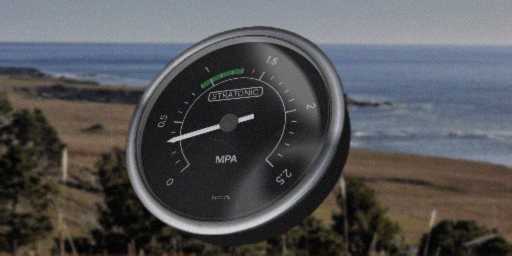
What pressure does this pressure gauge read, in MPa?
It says 0.3 MPa
